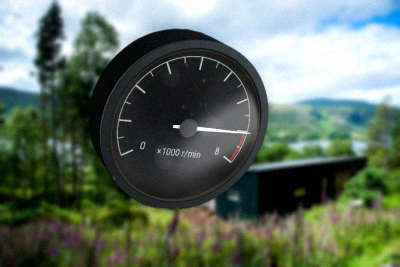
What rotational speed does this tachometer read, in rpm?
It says 7000 rpm
